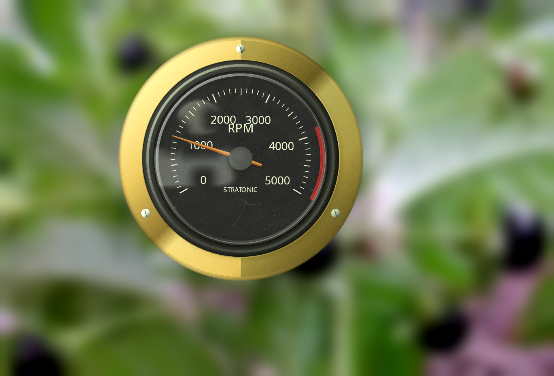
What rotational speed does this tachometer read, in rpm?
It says 1000 rpm
